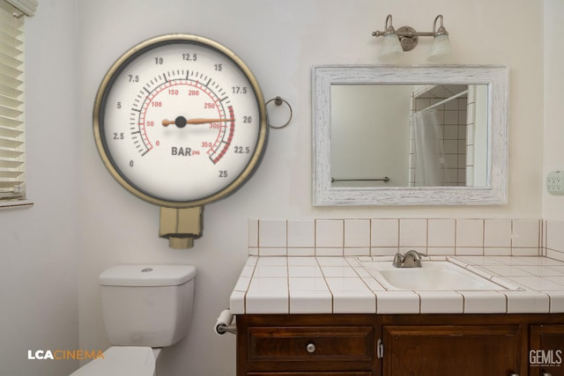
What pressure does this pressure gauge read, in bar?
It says 20 bar
